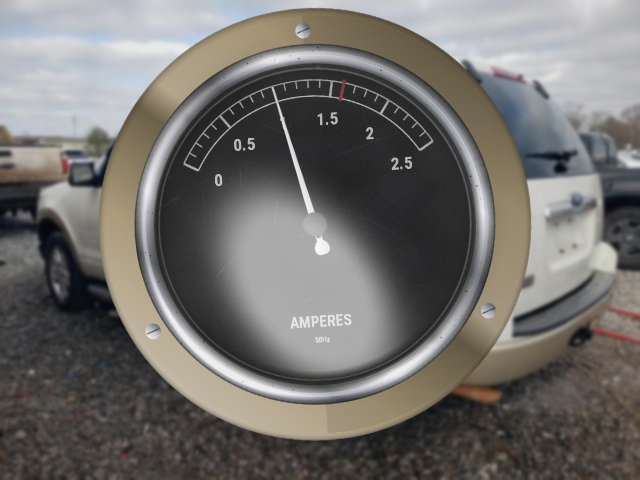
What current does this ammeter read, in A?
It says 1 A
